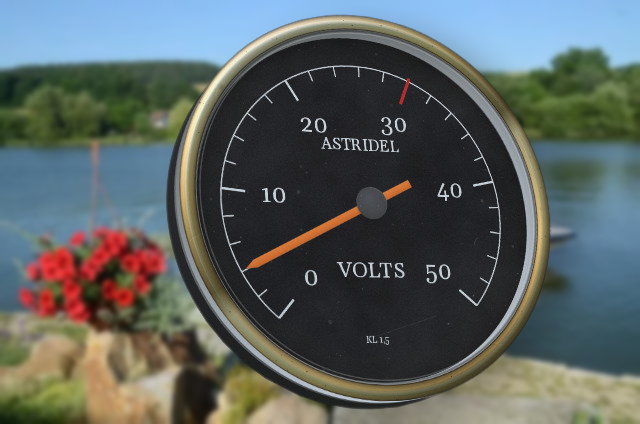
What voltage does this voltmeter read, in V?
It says 4 V
